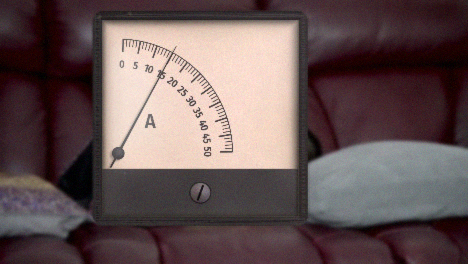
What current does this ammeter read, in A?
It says 15 A
